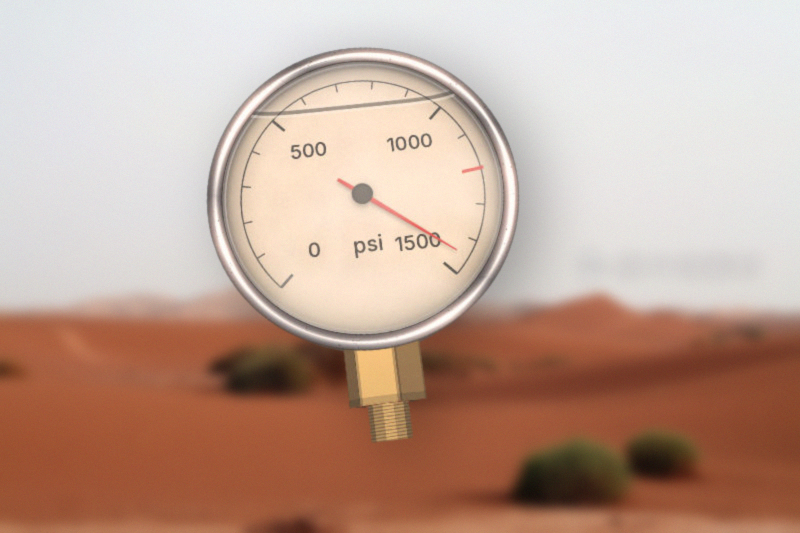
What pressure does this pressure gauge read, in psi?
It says 1450 psi
